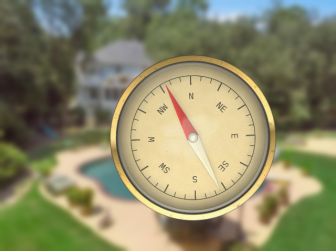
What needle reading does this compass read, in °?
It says 335 °
